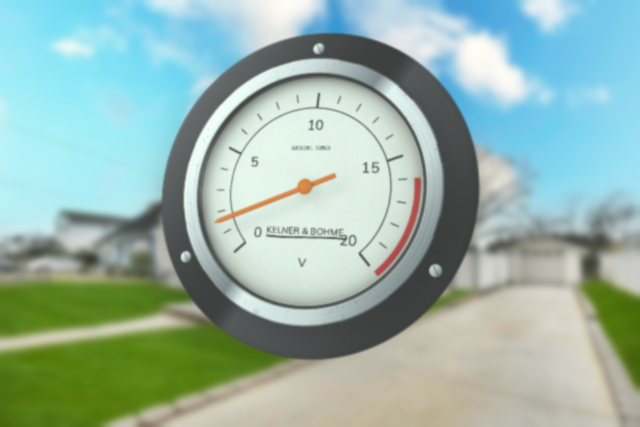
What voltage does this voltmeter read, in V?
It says 1.5 V
